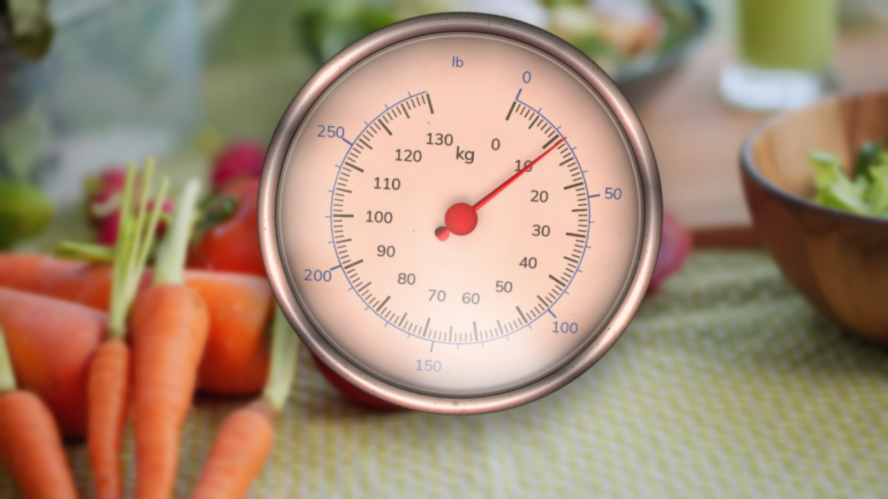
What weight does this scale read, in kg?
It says 11 kg
